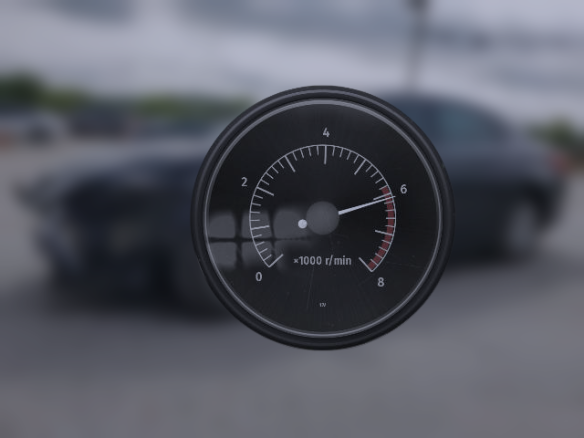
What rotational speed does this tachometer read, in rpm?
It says 6100 rpm
